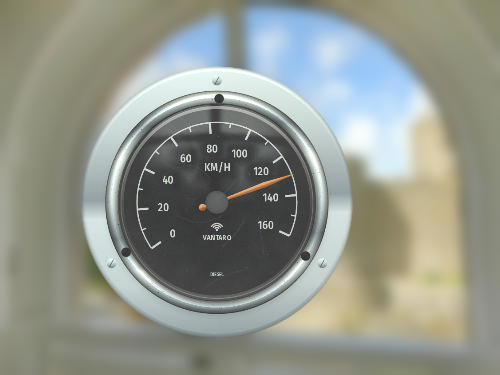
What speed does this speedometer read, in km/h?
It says 130 km/h
